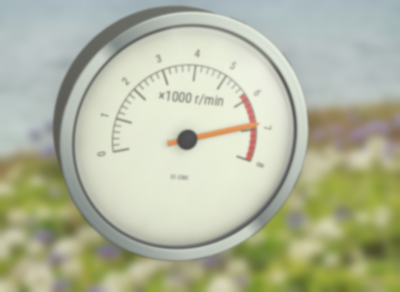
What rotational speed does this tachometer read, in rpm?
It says 6800 rpm
